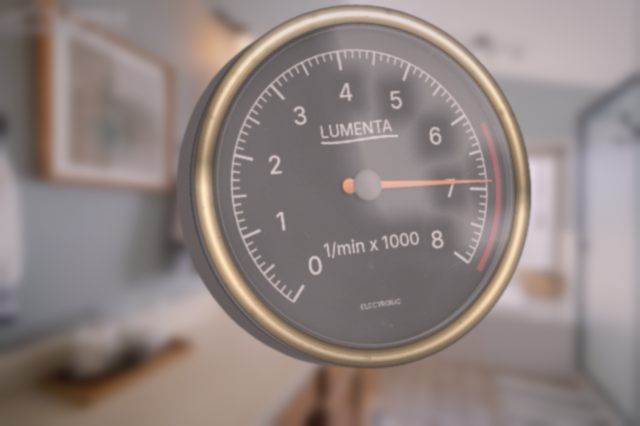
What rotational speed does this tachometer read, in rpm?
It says 6900 rpm
